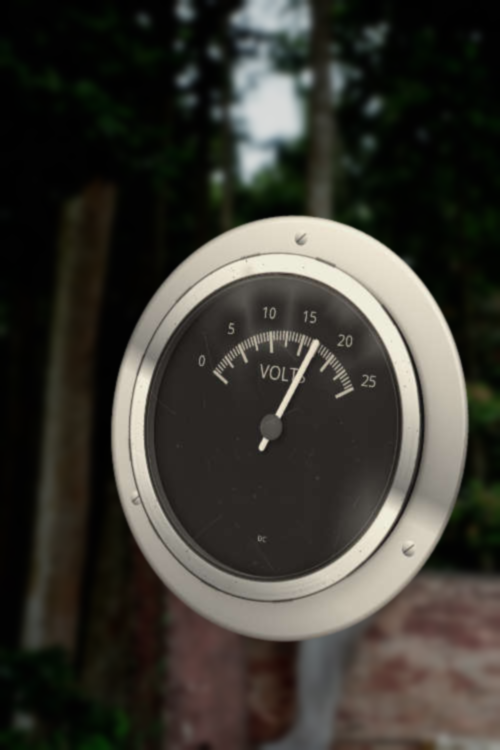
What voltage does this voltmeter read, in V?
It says 17.5 V
